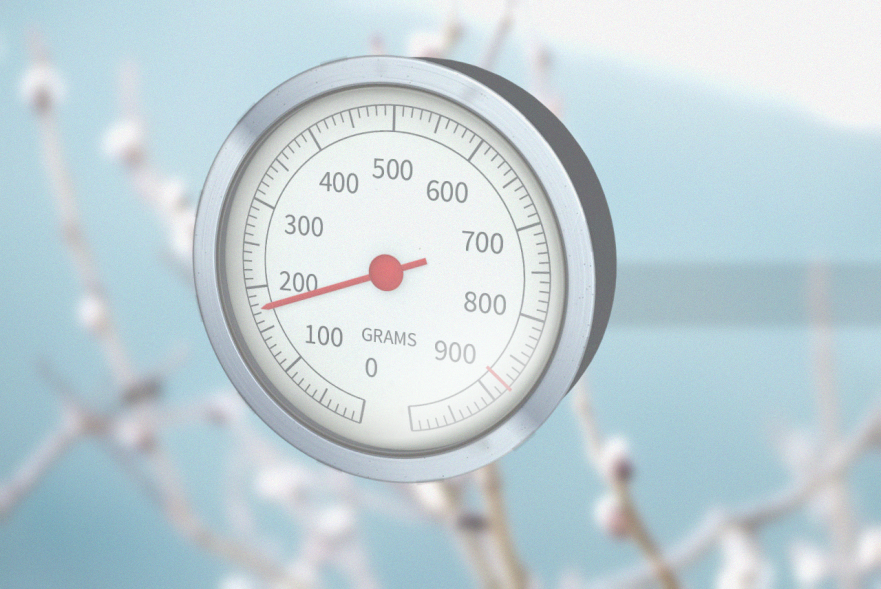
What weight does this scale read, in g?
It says 175 g
